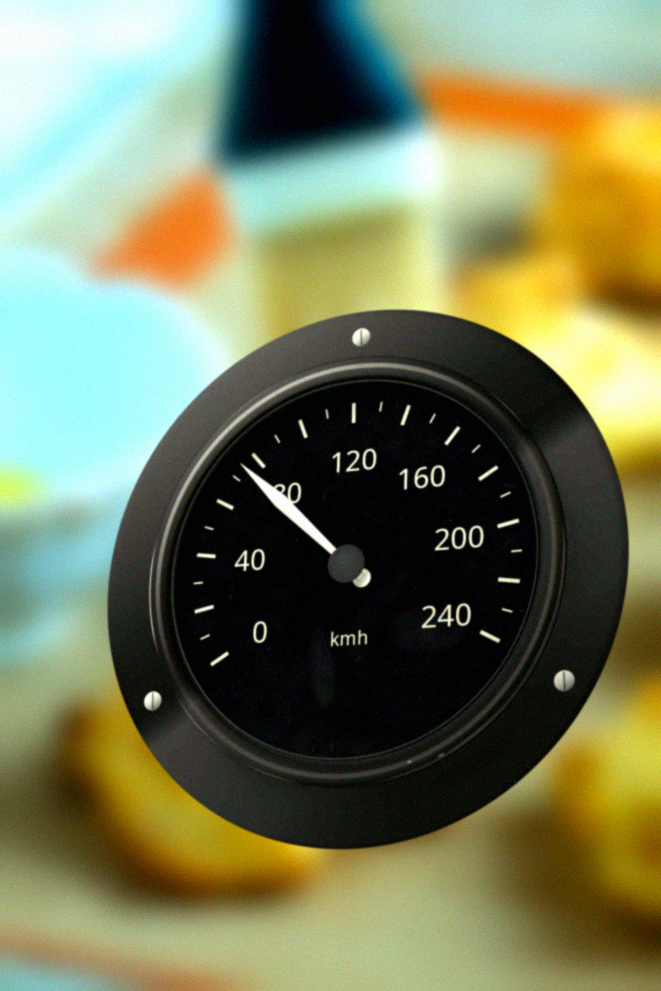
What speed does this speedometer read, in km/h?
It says 75 km/h
